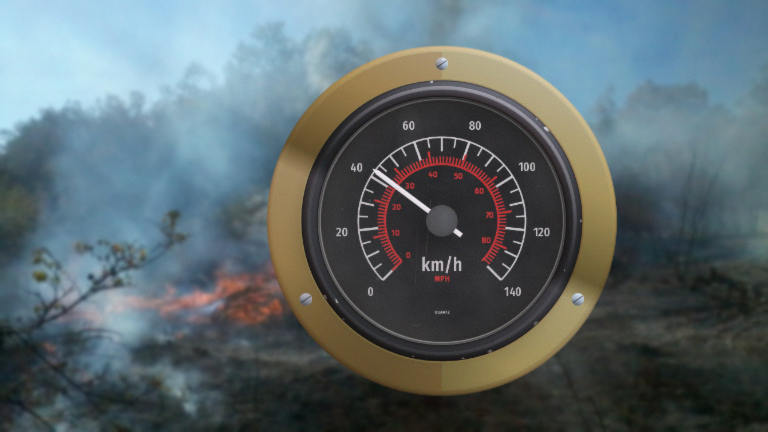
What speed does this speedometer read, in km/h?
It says 42.5 km/h
